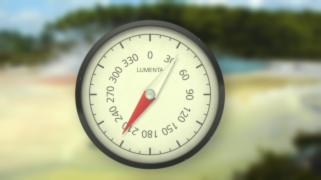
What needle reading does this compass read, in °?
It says 215 °
